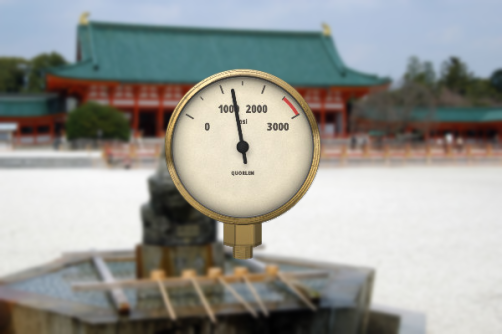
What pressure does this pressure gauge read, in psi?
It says 1250 psi
